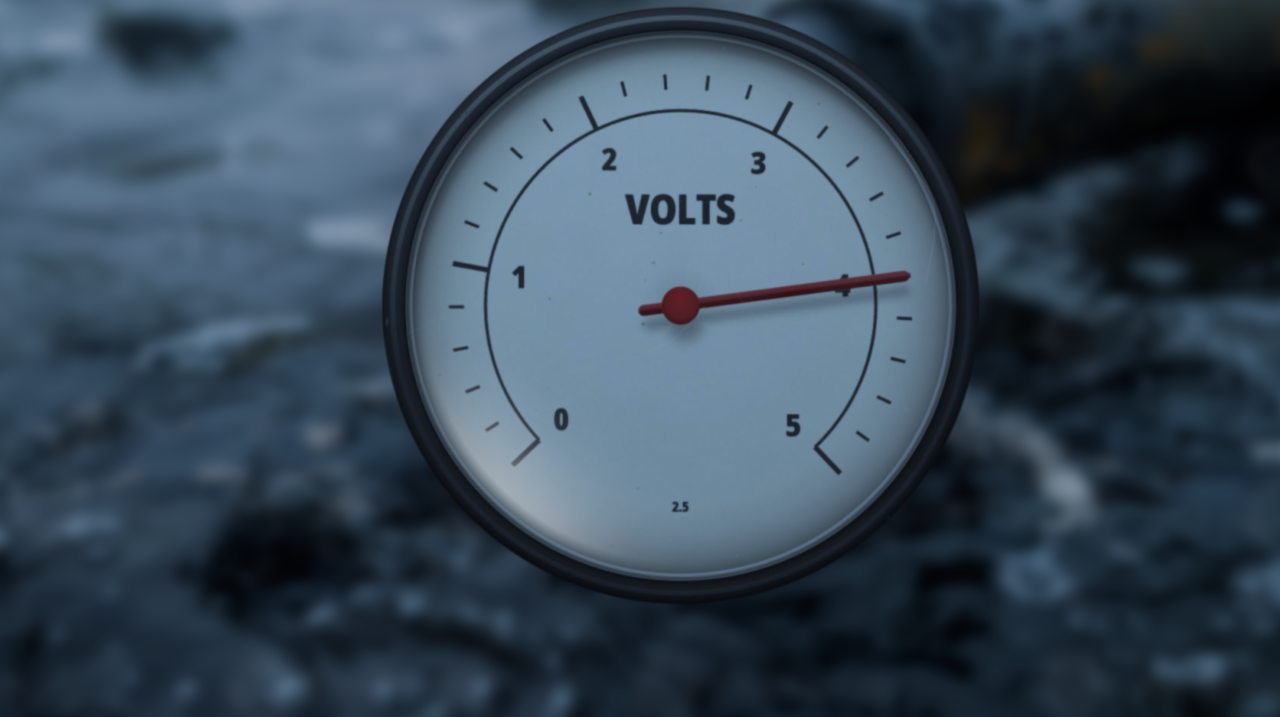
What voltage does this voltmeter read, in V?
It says 4 V
